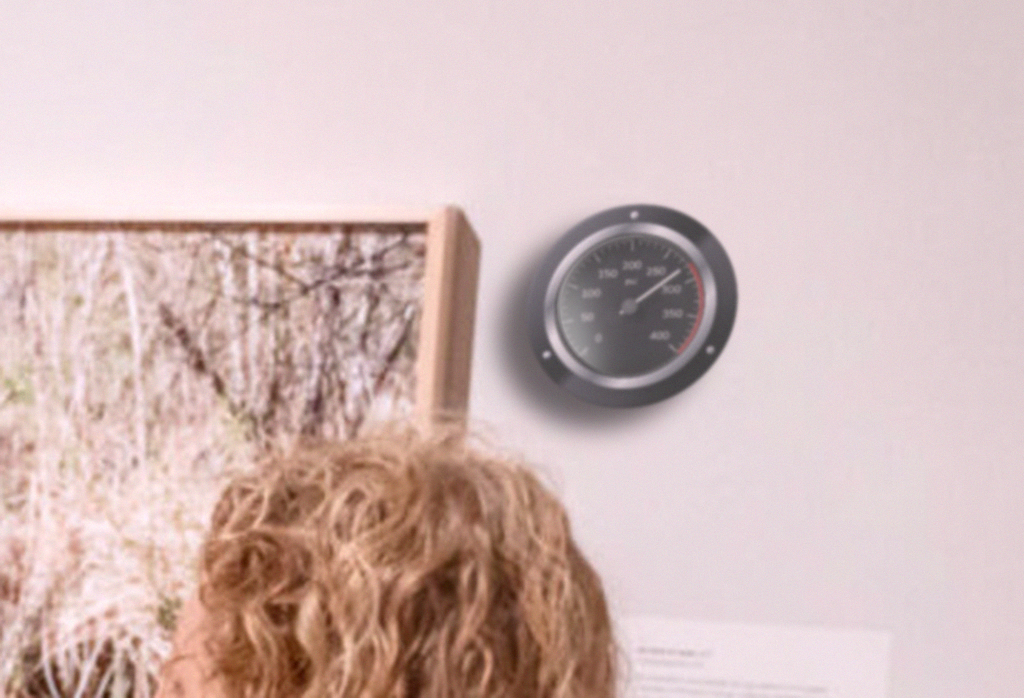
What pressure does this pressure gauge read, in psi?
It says 280 psi
